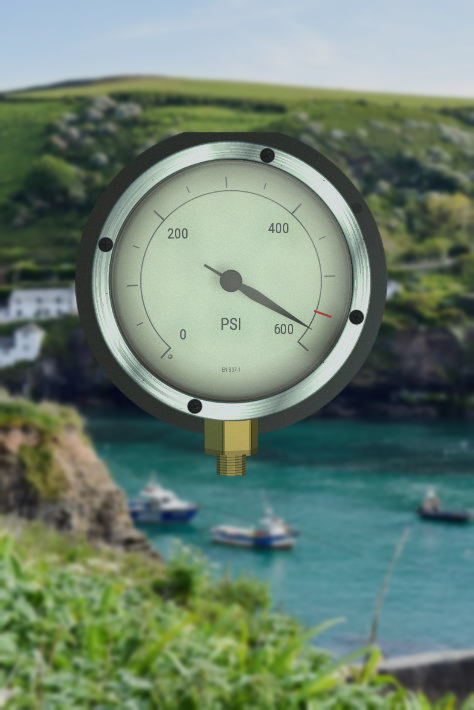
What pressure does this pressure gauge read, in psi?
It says 575 psi
